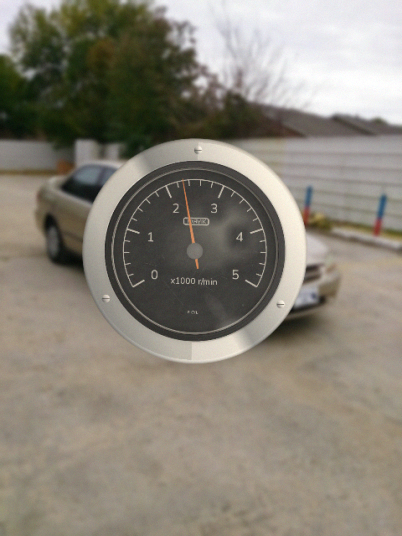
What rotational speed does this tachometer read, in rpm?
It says 2300 rpm
